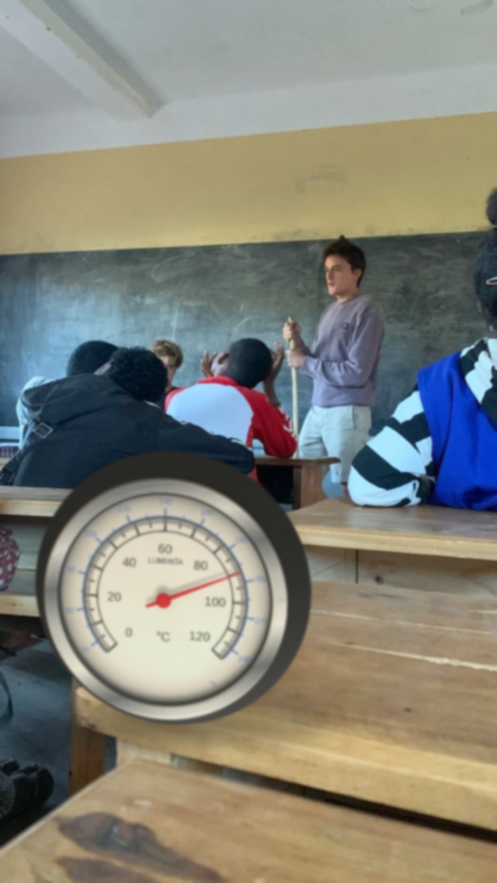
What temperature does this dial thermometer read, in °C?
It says 90 °C
